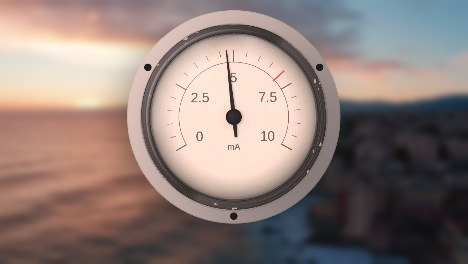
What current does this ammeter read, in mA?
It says 4.75 mA
